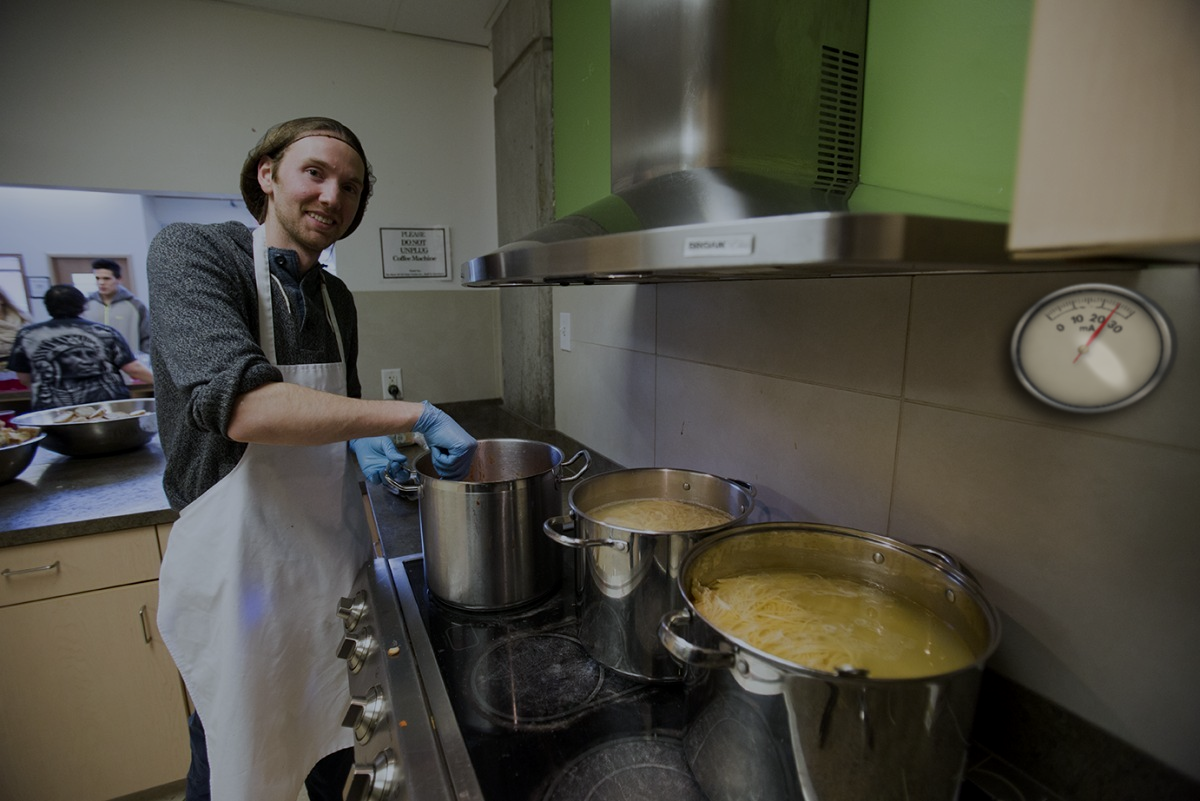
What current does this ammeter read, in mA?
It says 25 mA
